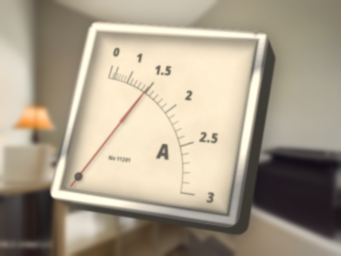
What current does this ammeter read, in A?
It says 1.5 A
